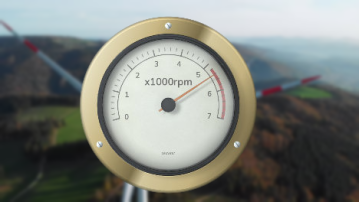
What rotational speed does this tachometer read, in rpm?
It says 5400 rpm
